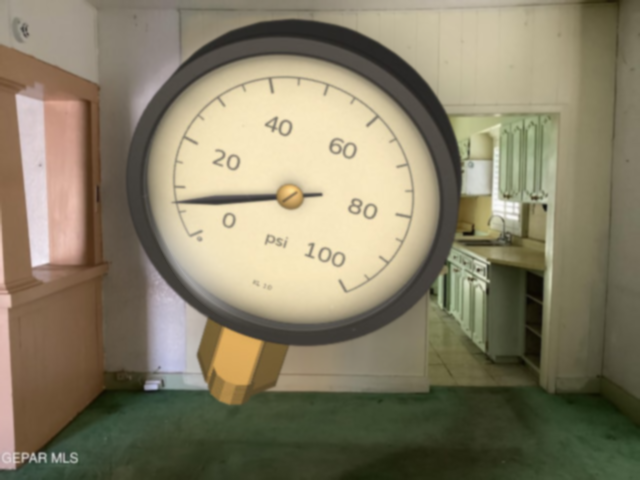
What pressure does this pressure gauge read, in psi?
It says 7.5 psi
